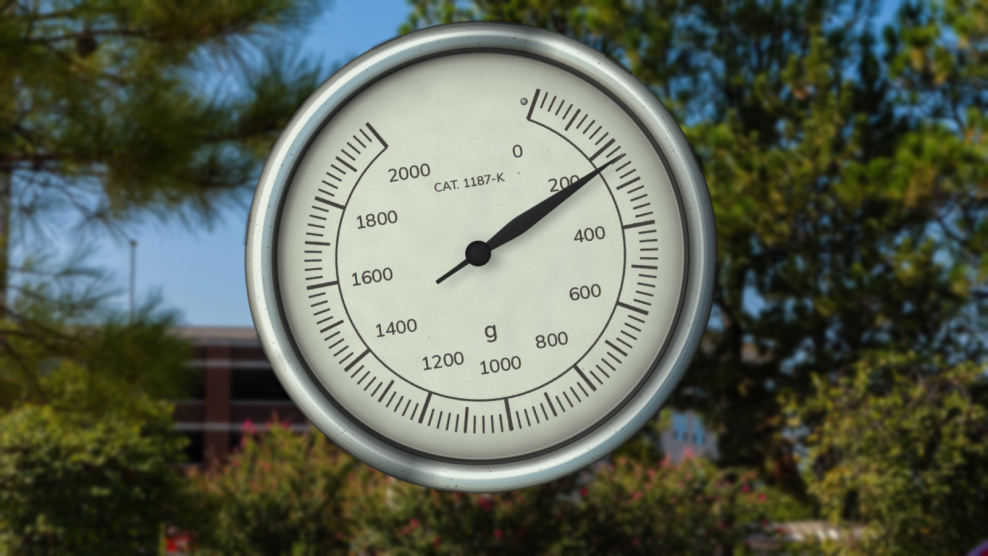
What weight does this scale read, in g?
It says 240 g
